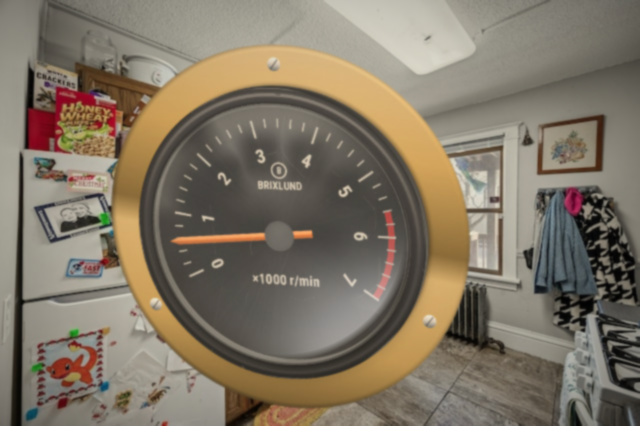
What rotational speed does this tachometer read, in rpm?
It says 600 rpm
